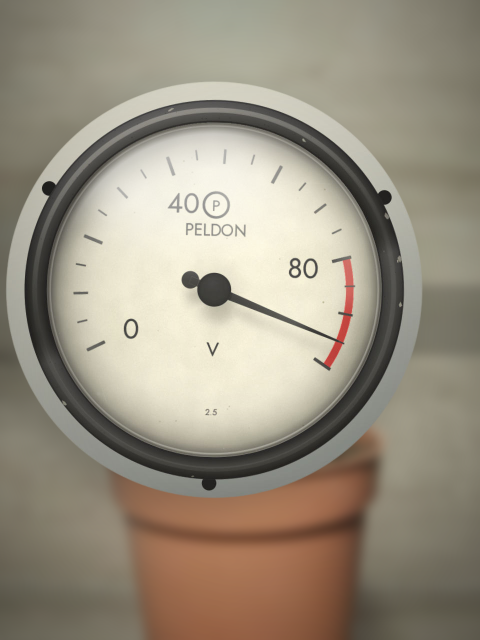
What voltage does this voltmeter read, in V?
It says 95 V
